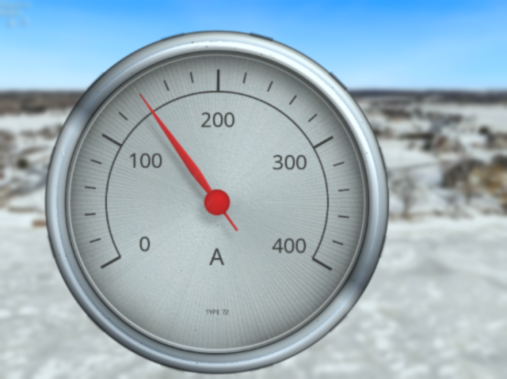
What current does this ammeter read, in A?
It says 140 A
